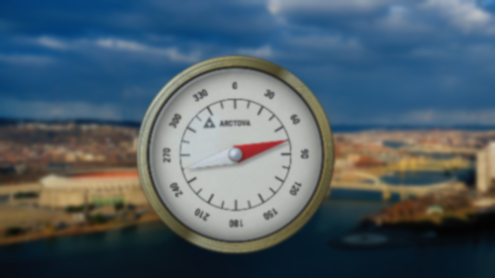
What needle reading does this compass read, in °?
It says 75 °
